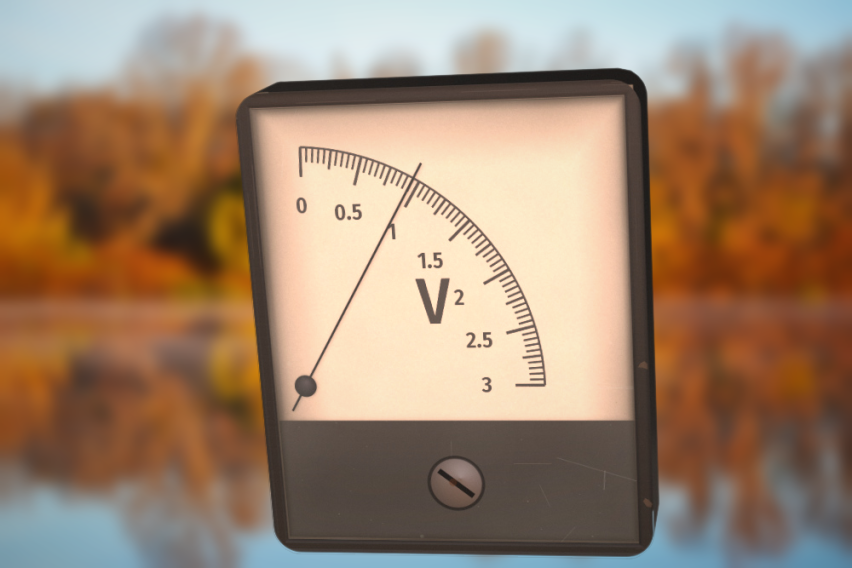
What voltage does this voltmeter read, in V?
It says 0.95 V
